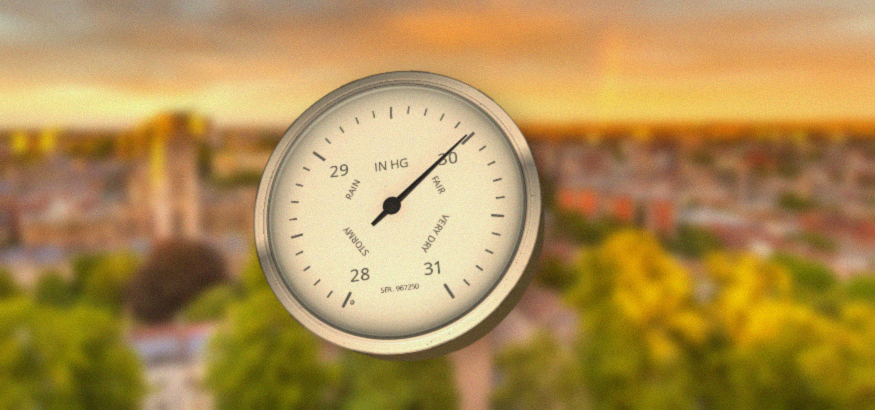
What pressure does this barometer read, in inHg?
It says 30 inHg
